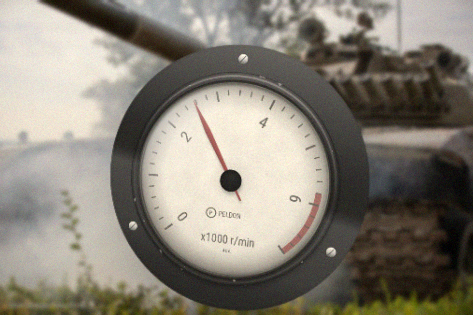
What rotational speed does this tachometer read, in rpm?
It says 2600 rpm
